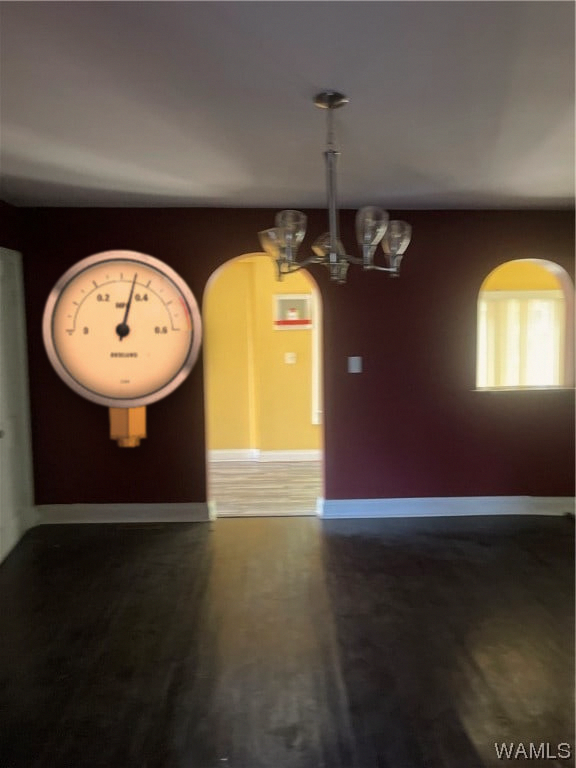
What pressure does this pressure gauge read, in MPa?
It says 0.35 MPa
